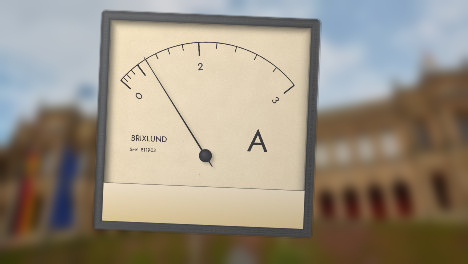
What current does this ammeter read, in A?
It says 1.2 A
